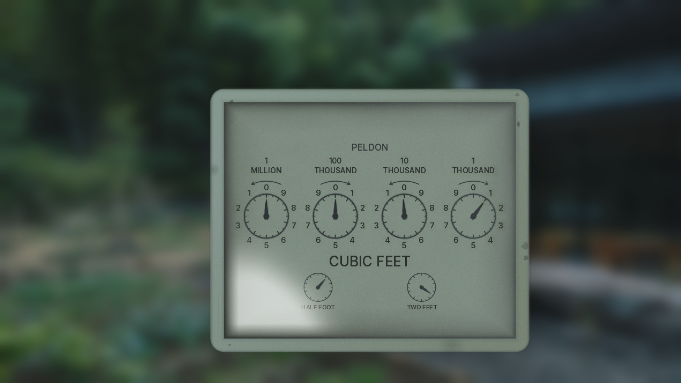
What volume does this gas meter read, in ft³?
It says 100 ft³
